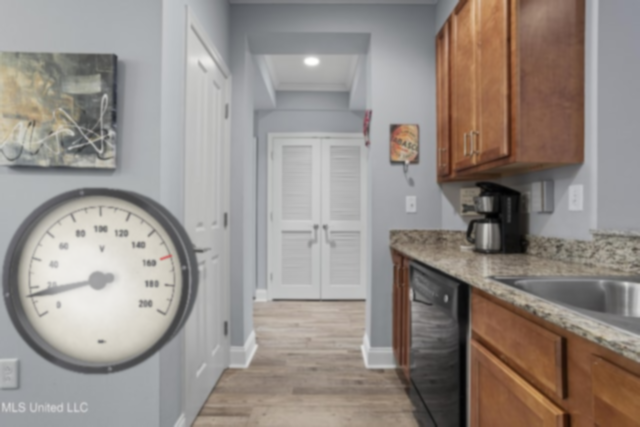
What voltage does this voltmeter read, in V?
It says 15 V
